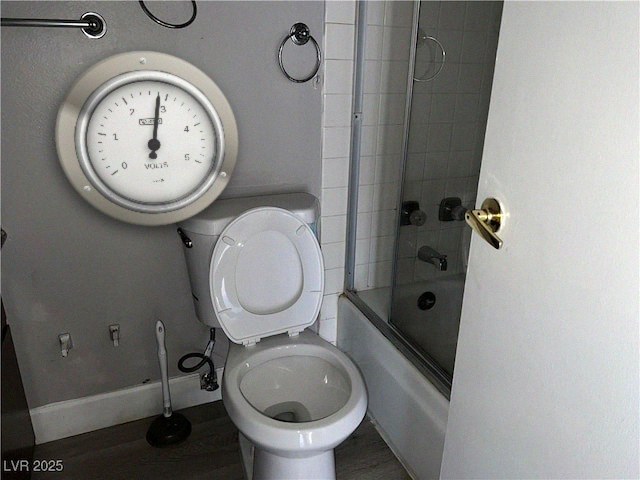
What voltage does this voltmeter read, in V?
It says 2.8 V
